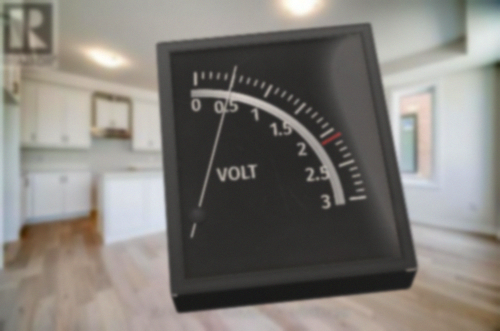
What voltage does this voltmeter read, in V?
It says 0.5 V
